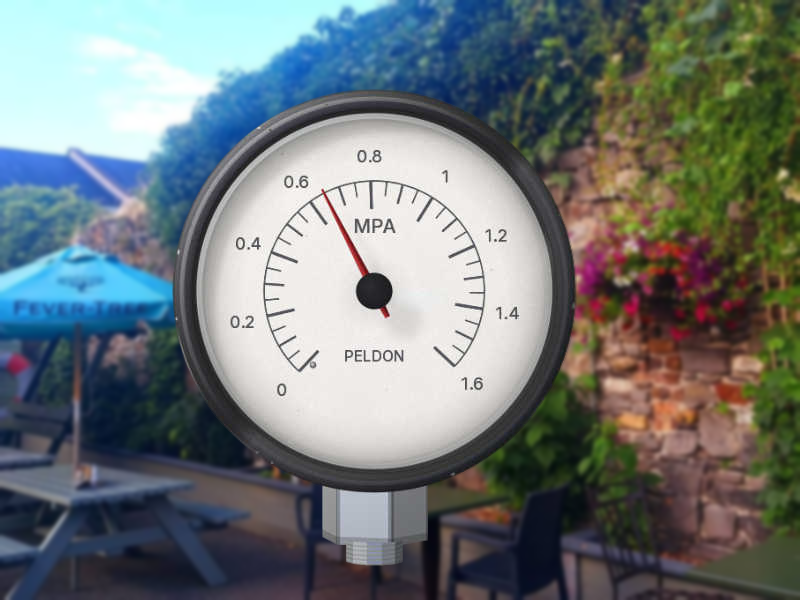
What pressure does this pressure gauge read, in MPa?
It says 0.65 MPa
